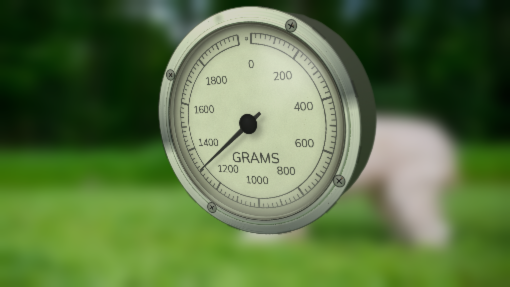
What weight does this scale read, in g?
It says 1300 g
